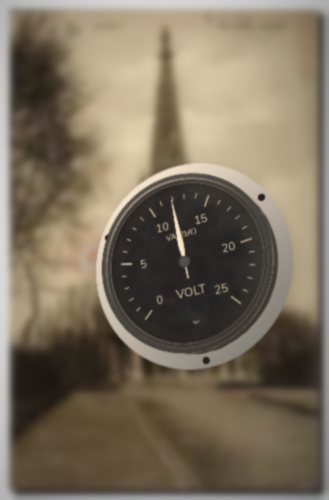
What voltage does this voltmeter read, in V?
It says 12 V
